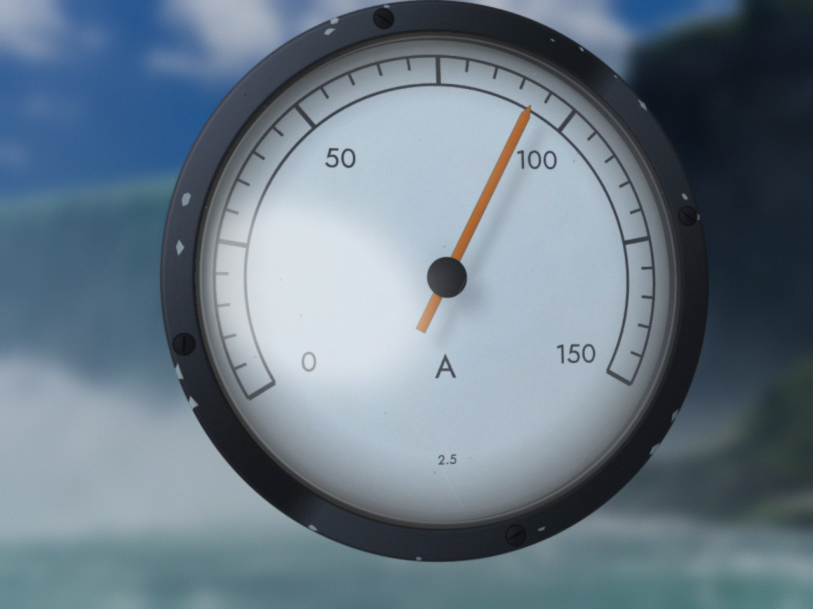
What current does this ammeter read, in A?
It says 92.5 A
